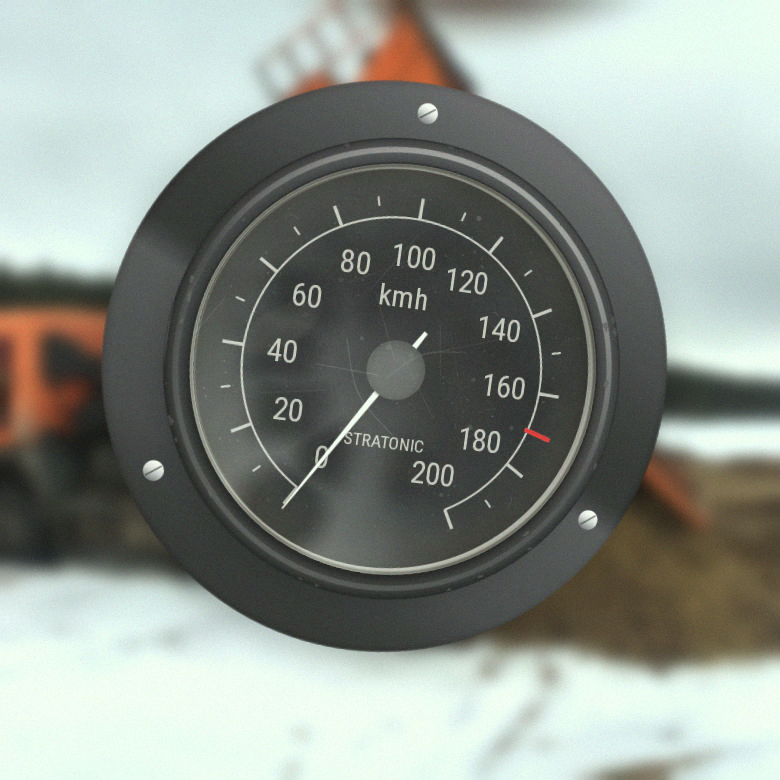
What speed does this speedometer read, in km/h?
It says 0 km/h
